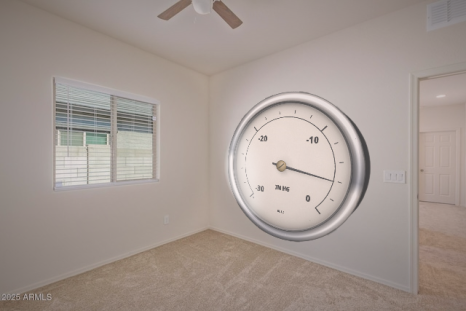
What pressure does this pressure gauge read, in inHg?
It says -4 inHg
